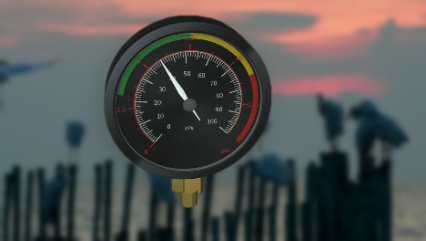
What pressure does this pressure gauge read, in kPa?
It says 40 kPa
